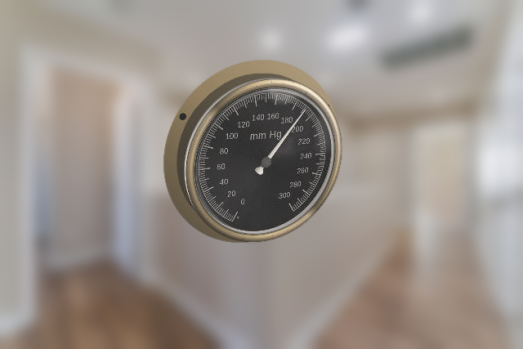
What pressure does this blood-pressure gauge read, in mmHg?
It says 190 mmHg
